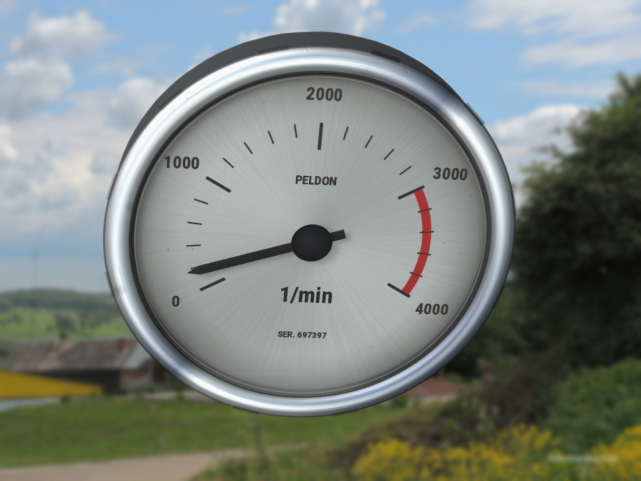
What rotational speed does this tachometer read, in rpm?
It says 200 rpm
